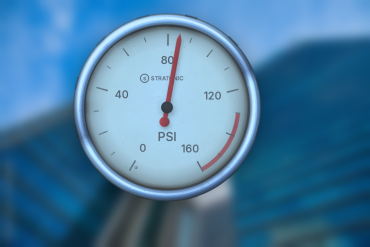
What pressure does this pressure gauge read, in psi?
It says 85 psi
